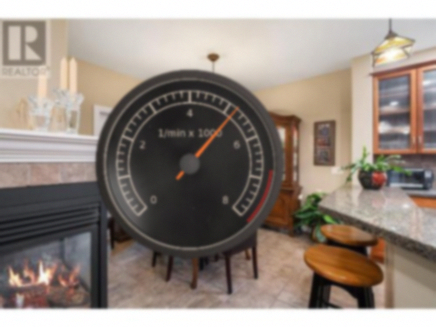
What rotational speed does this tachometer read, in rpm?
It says 5200 rpm
